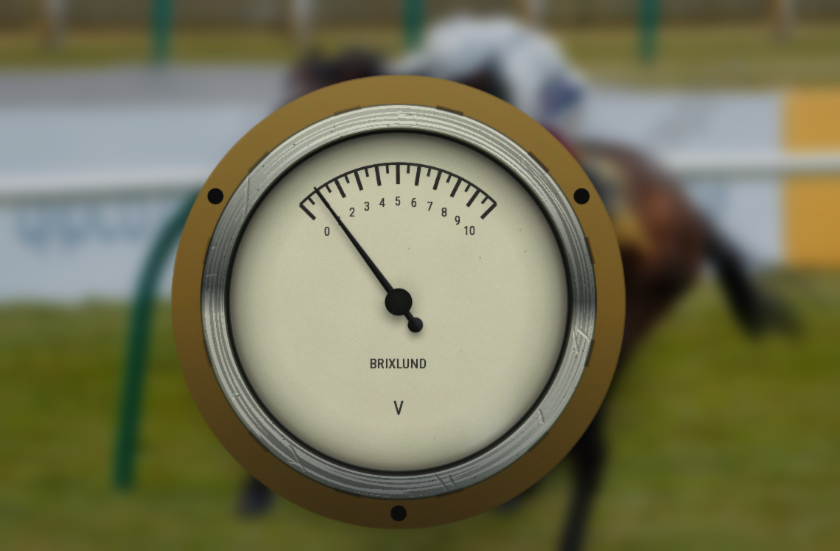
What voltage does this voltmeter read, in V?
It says 1 V
